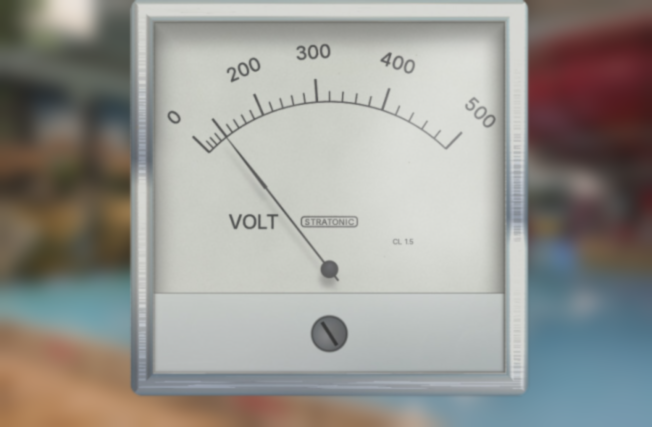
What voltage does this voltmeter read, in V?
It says 100 V
